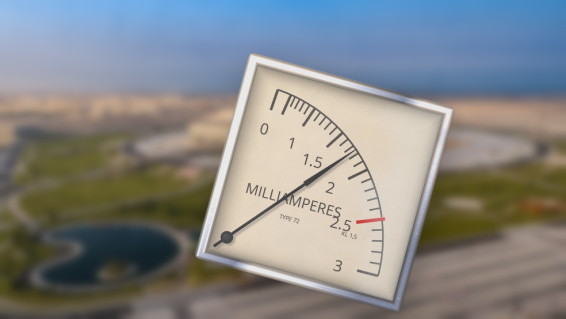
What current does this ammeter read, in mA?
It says 1.75 mA
